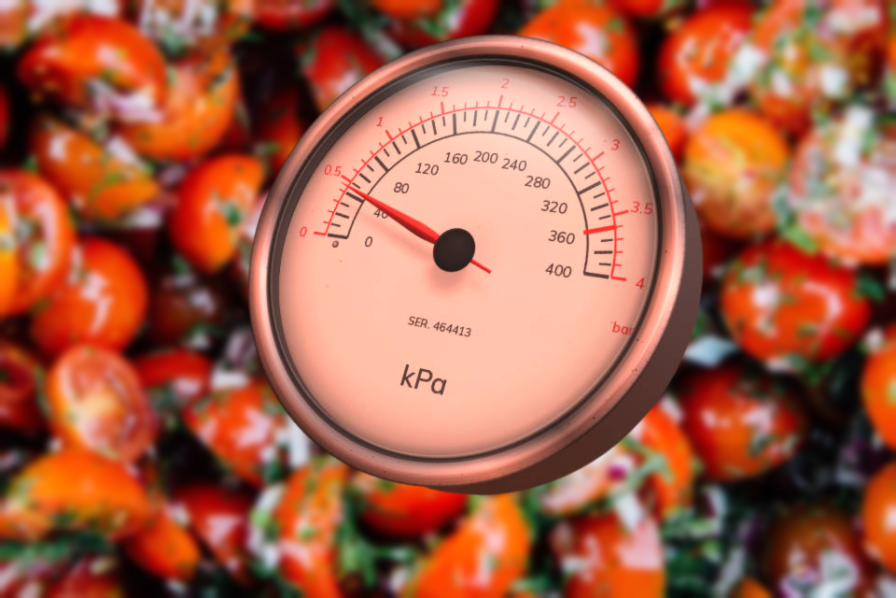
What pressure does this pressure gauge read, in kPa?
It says 45 kPa
